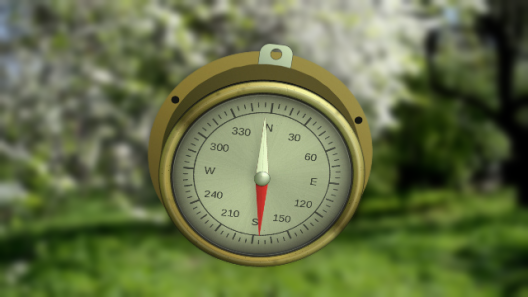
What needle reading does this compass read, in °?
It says 175 °
